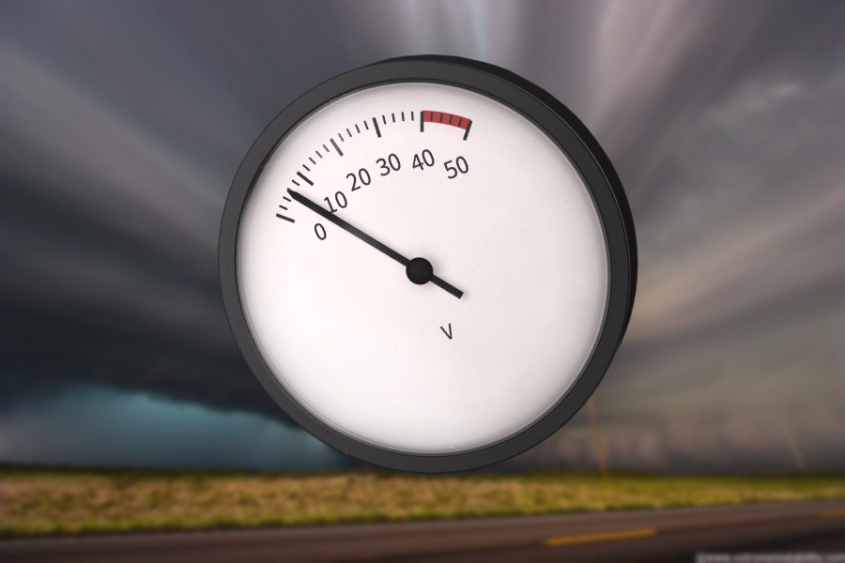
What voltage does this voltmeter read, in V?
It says 6 V
